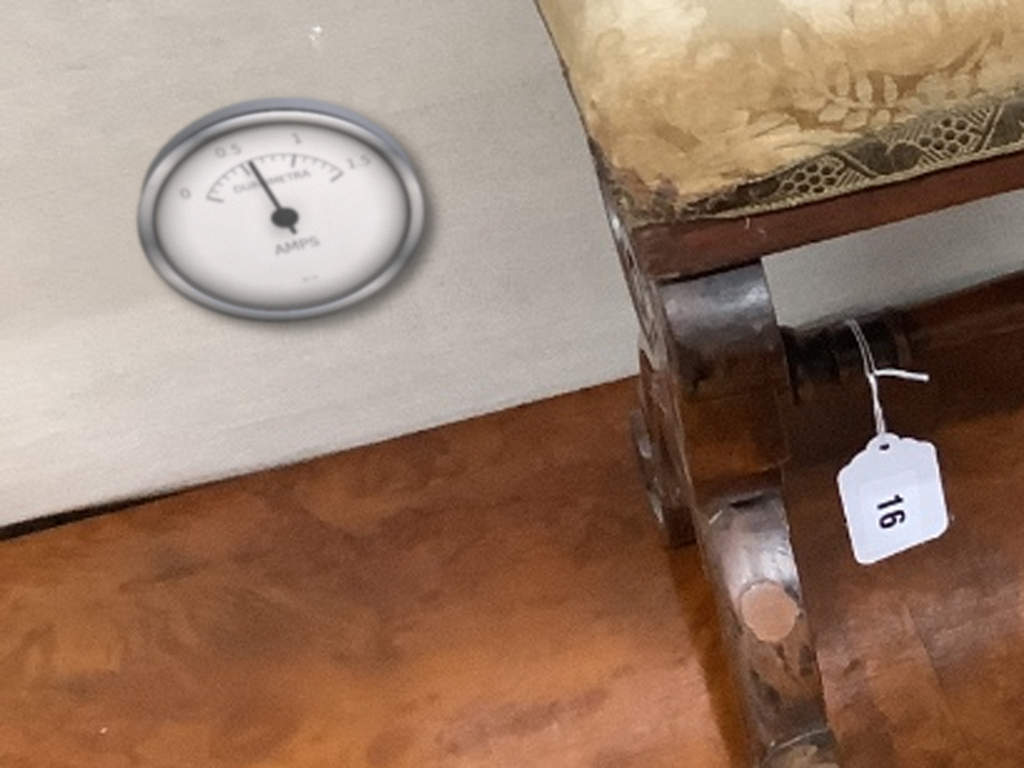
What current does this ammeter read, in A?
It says 0.6 A
